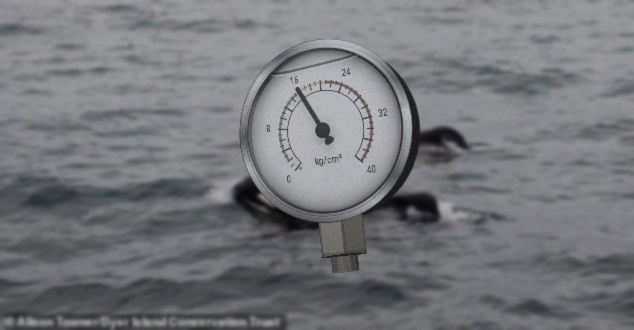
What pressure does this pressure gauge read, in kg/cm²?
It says 16 kg/cm²
